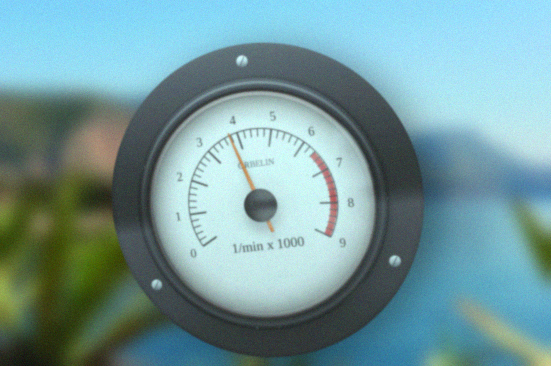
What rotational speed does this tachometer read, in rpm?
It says 3800 rpm
